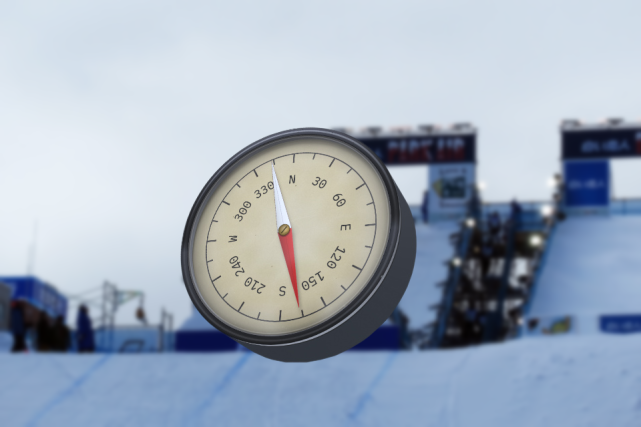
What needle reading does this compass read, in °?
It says 165 °
